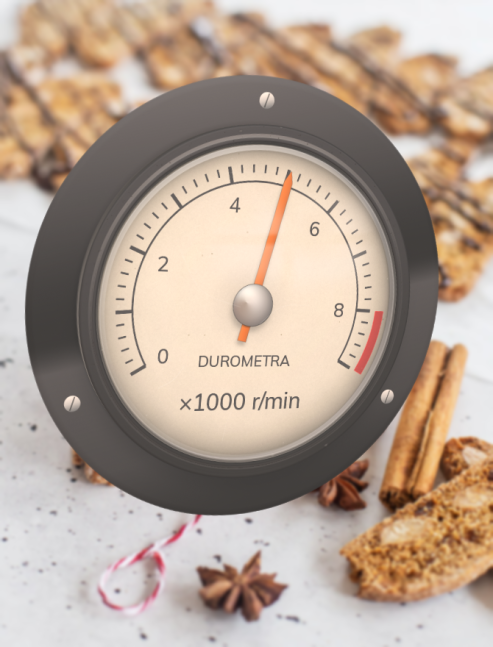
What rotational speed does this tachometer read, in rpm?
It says 5000 rpm
